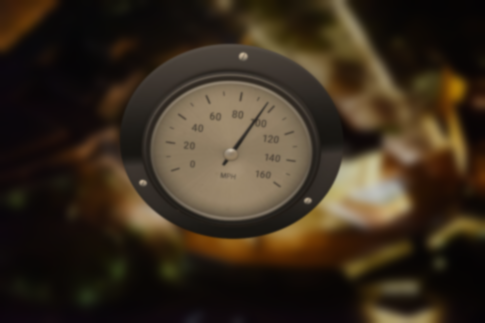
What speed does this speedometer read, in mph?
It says 95 mph
